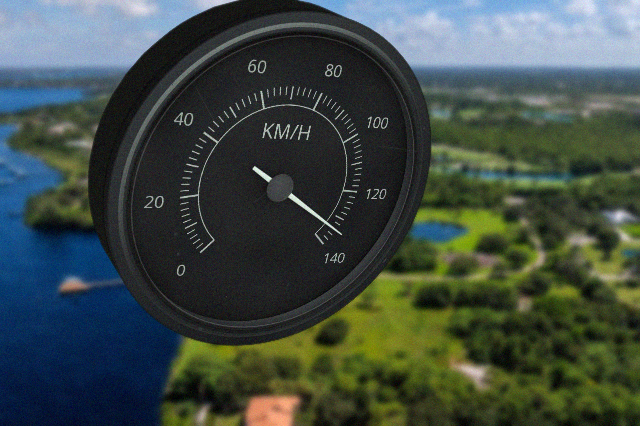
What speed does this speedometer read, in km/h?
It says 134 km/h
